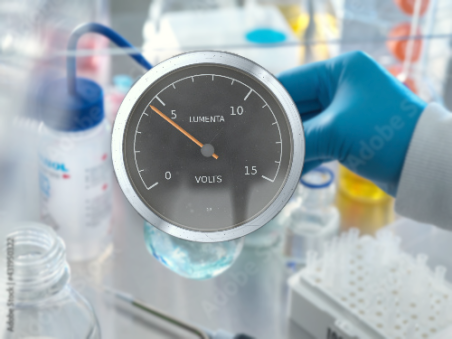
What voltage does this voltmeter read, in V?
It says 4.5 V
